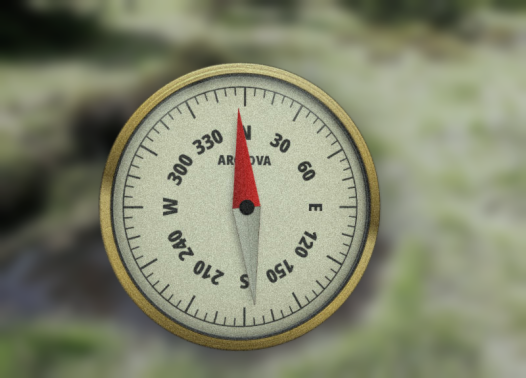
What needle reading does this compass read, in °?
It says 355 °
